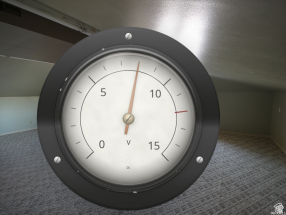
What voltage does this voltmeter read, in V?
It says 8 V
